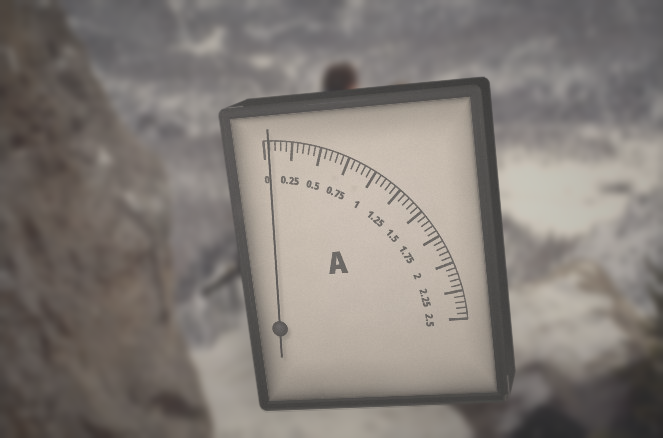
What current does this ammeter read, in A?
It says 0.05 A
